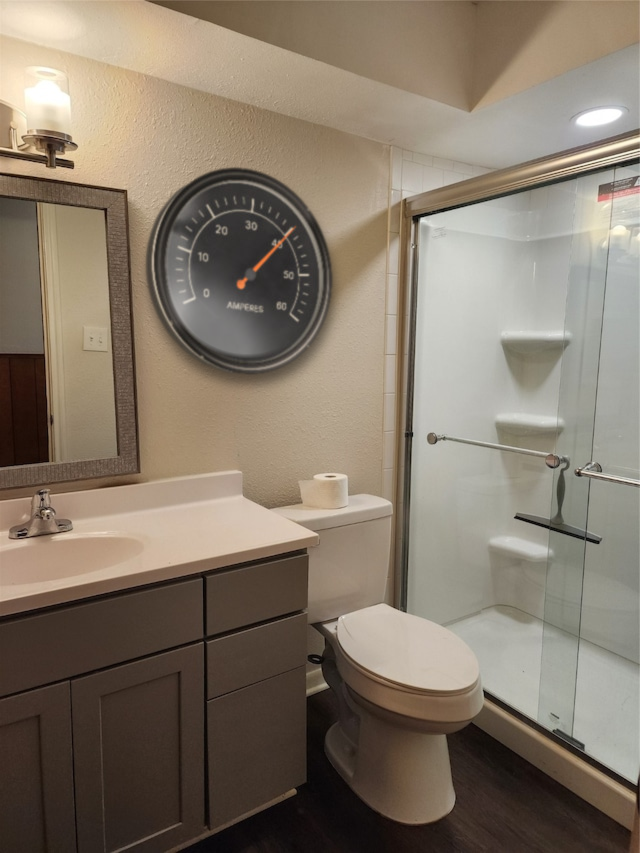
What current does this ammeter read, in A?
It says 40 A
